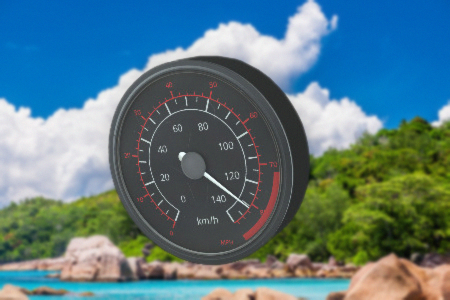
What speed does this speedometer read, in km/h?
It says 130 km/h
